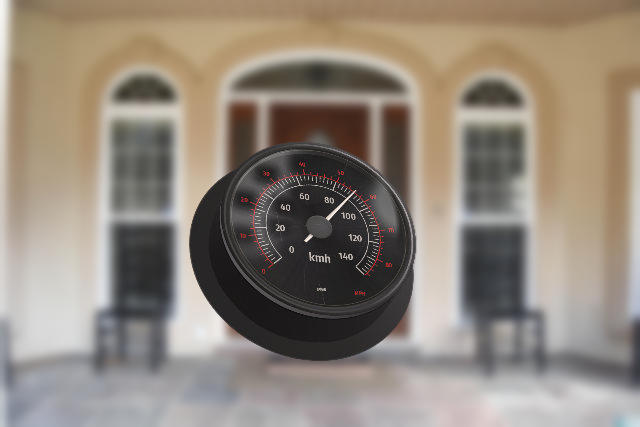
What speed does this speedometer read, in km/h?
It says 90 km/h
